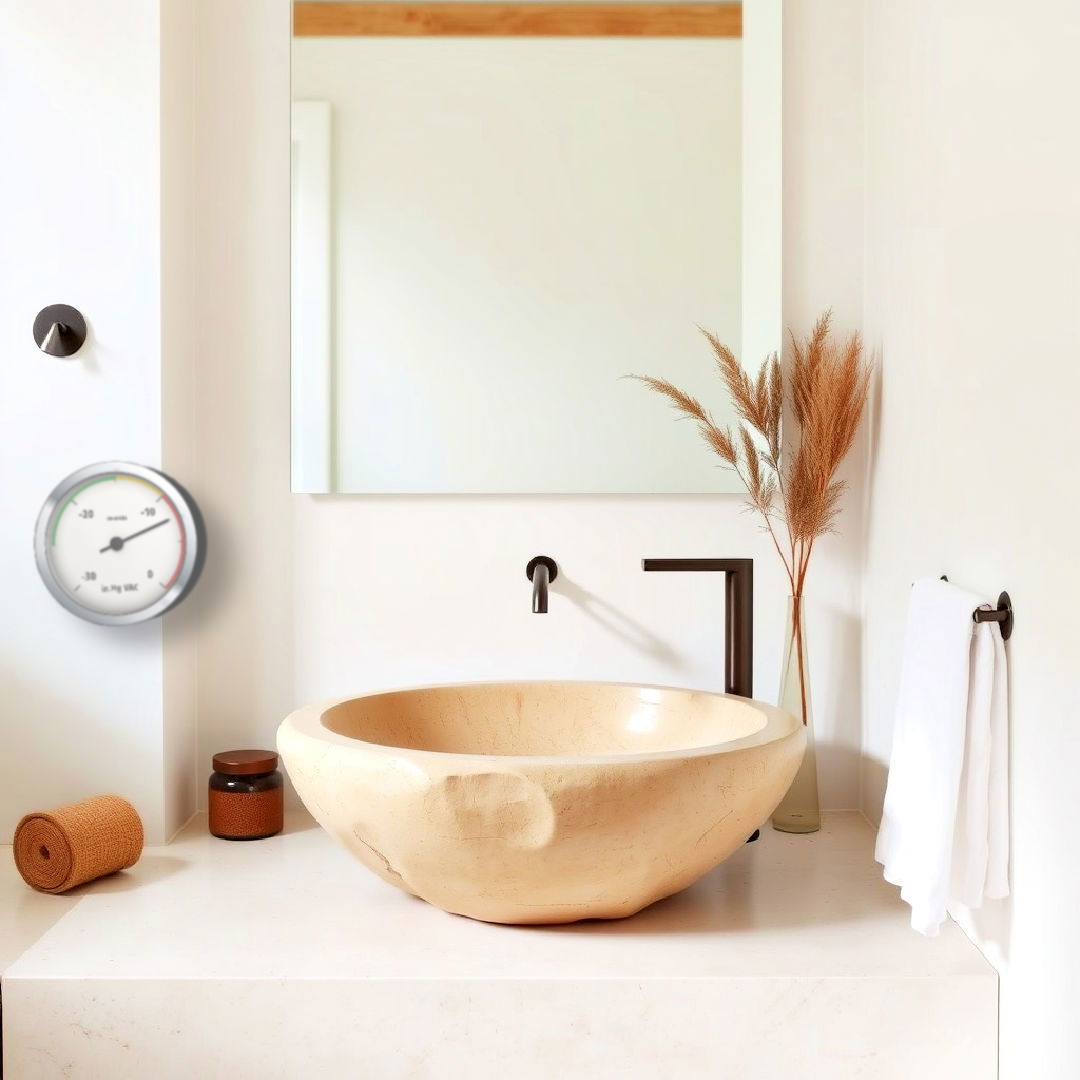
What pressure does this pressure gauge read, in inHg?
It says -7.5 inHg
